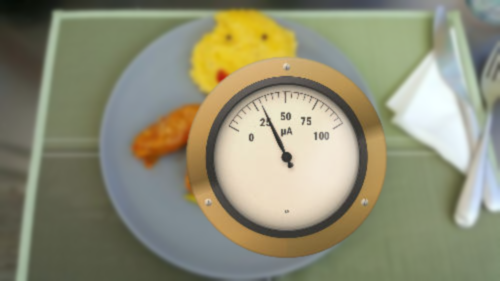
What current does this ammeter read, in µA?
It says 30 µA
